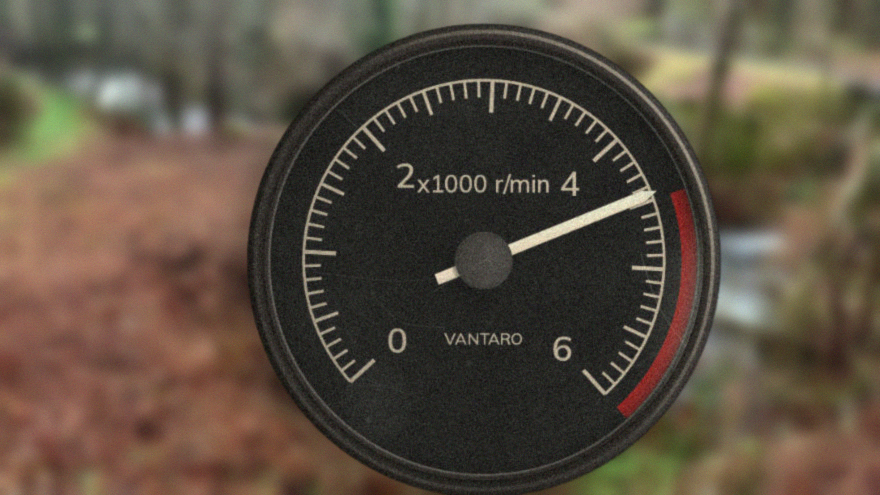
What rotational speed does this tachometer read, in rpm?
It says 4450 rpm
